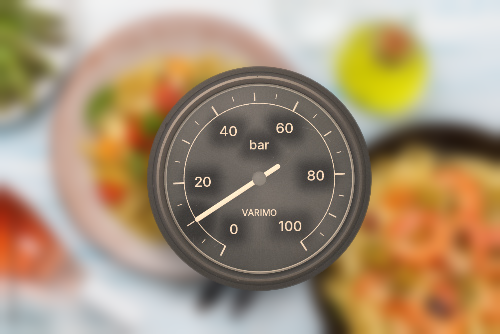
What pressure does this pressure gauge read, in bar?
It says 10 bar
